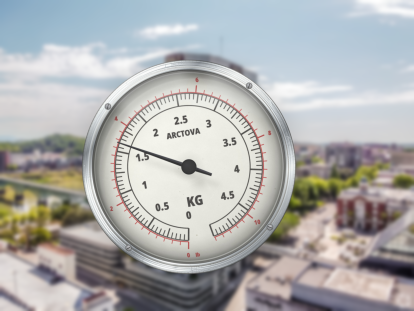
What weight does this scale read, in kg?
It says 1.6 kg
